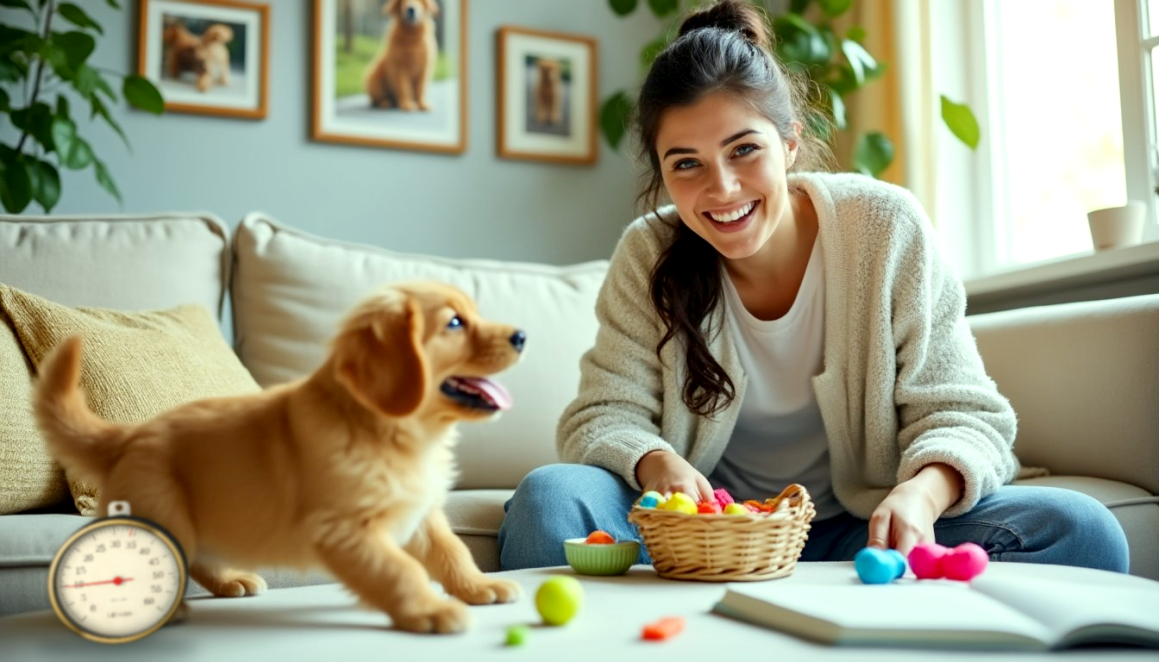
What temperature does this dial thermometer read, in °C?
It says 10 °C
